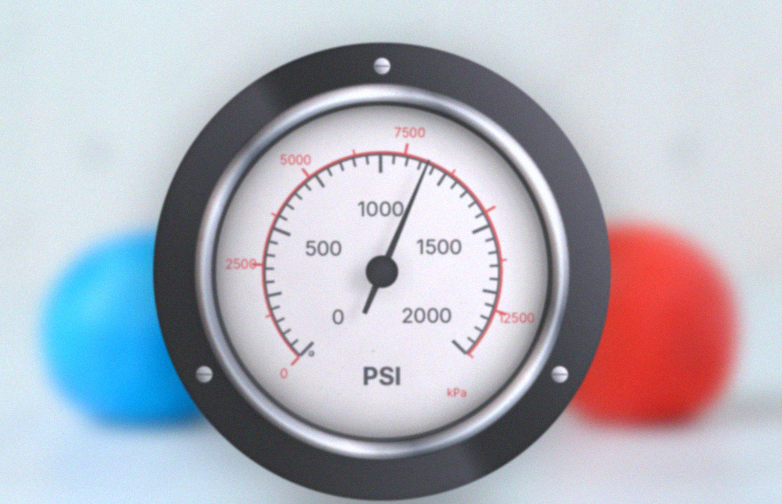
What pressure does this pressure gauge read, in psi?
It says 1175 psi
